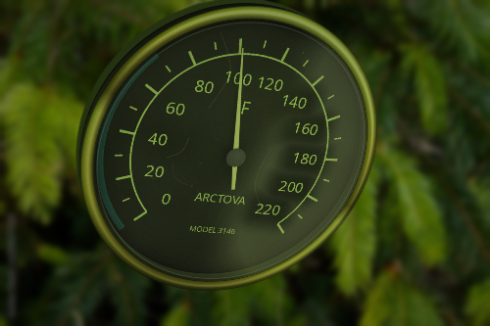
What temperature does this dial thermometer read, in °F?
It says 100 °F
